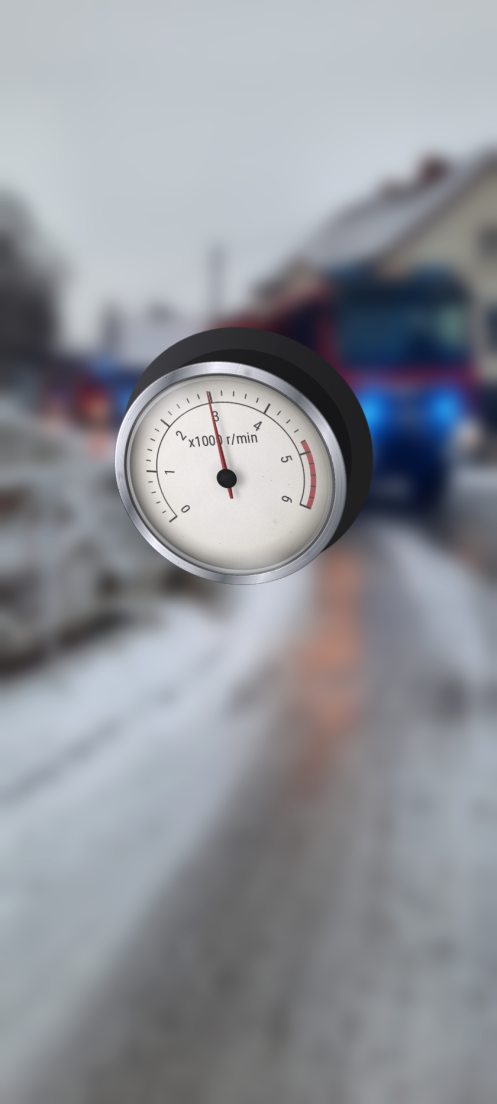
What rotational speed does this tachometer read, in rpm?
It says 3000 rpm
